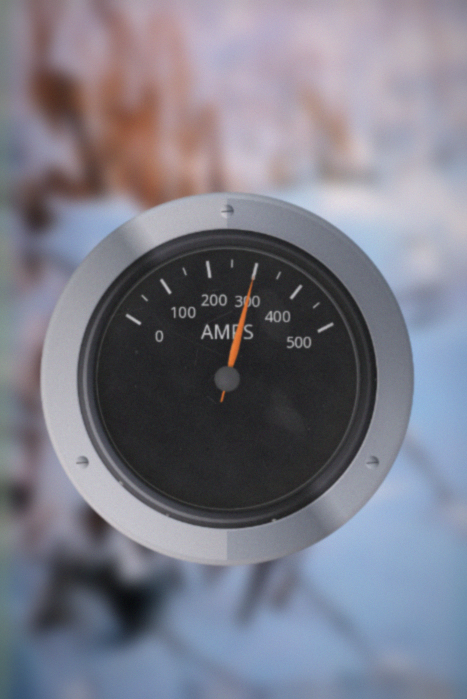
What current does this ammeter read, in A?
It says 300 A
